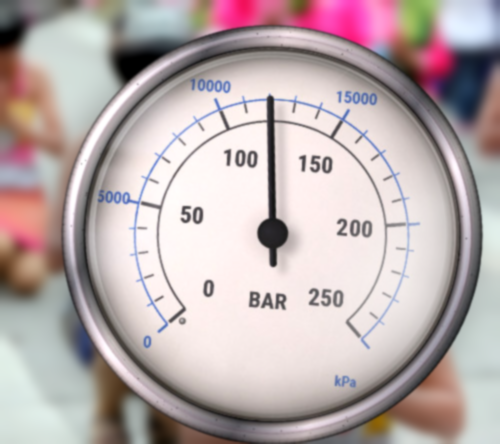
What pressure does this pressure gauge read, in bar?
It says 120 bar
